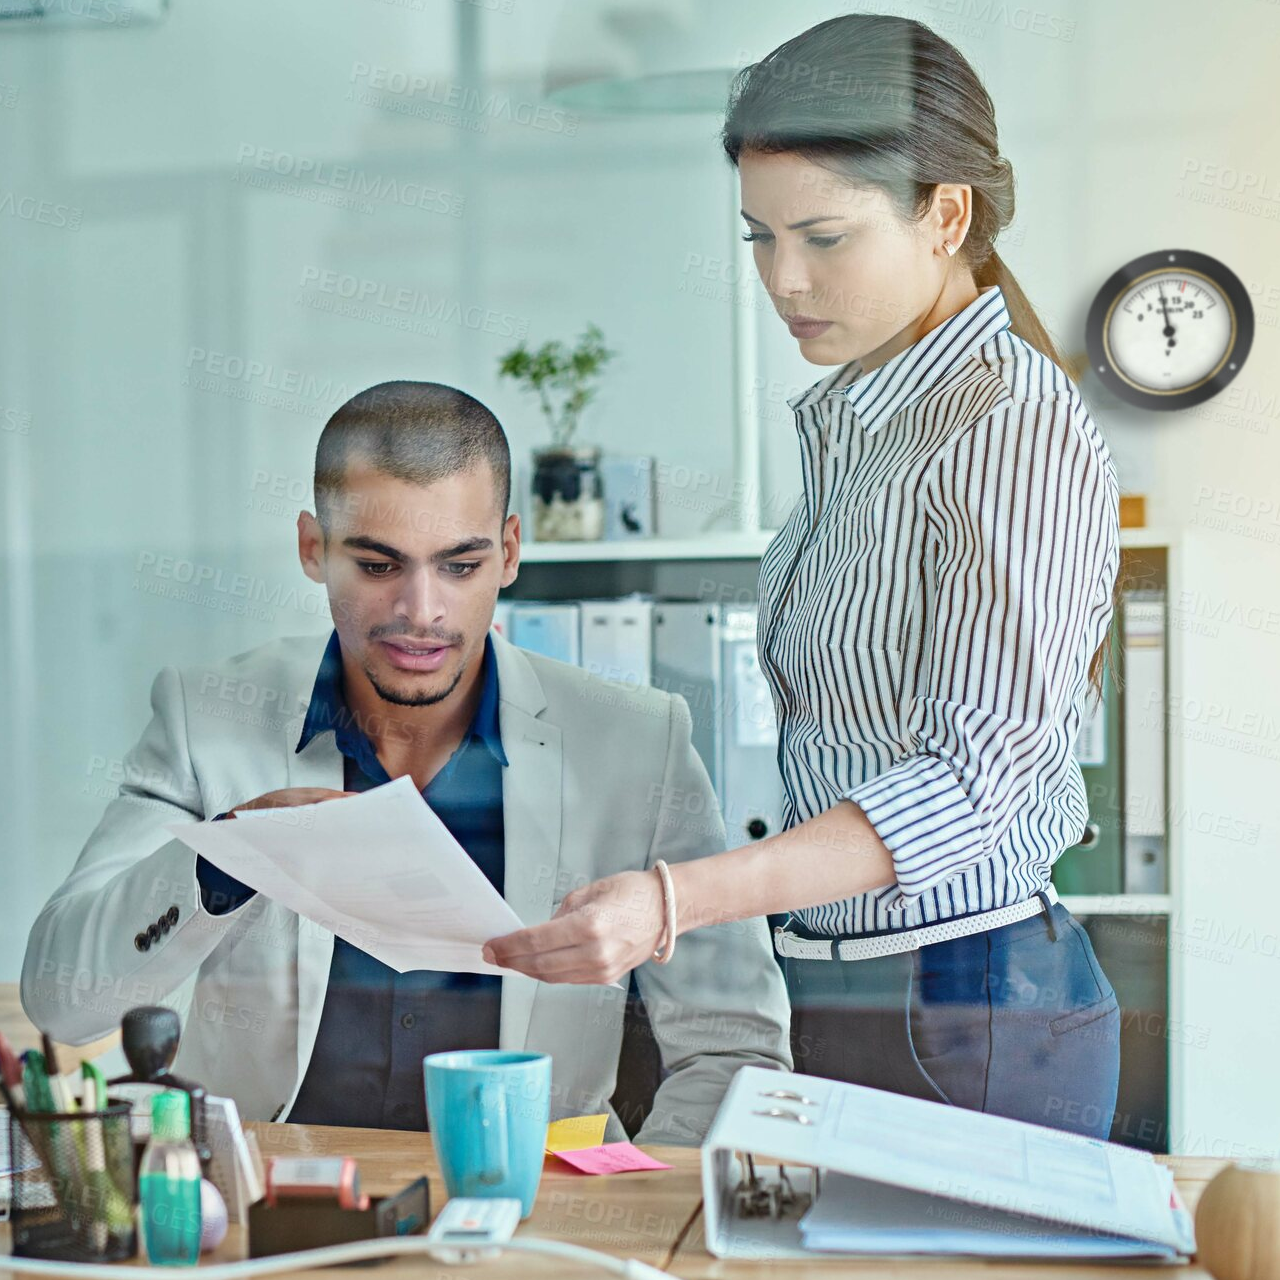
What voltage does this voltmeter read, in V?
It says 10 V
